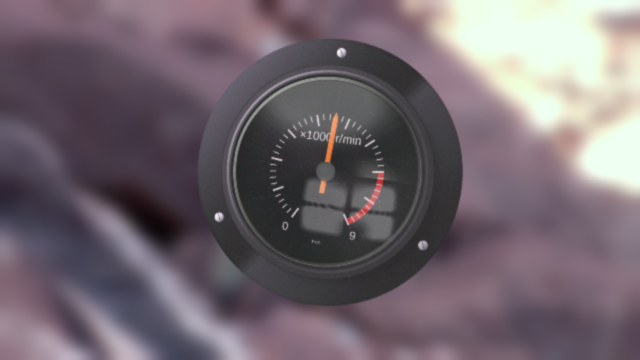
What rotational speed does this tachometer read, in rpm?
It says 4600 rpm
